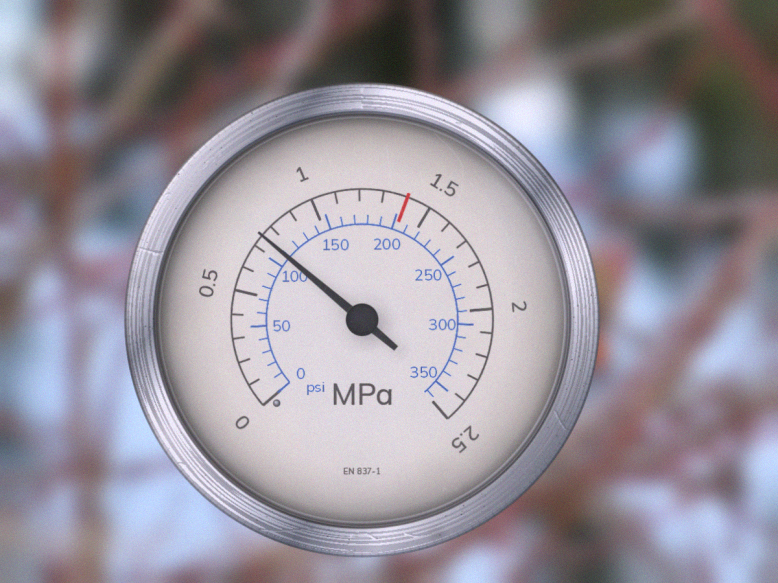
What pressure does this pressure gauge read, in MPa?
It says 0.75 MPa
